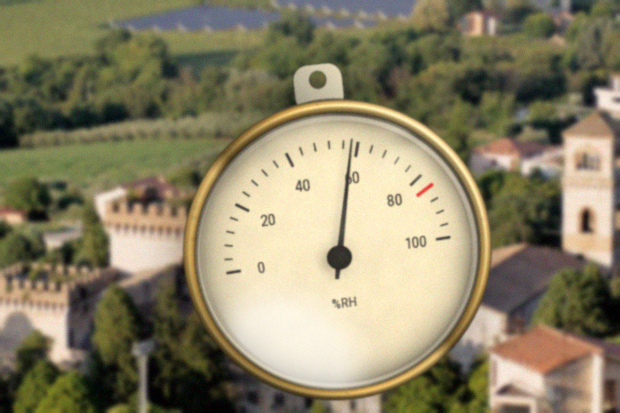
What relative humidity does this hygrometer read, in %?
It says 58 %
